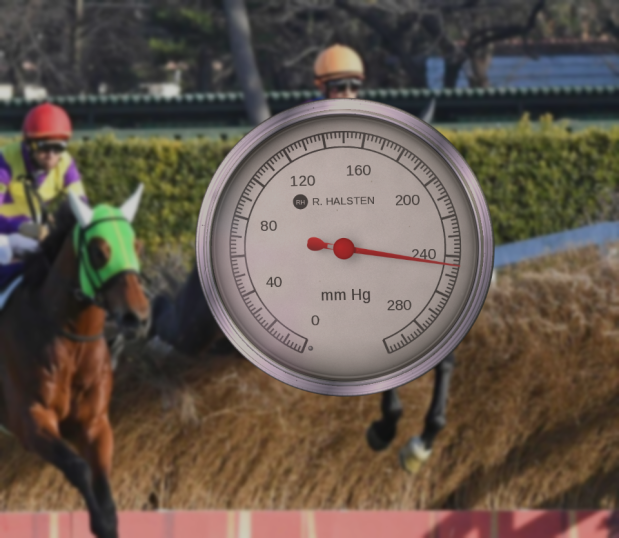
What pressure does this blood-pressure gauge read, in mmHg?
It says 244 mmHg
